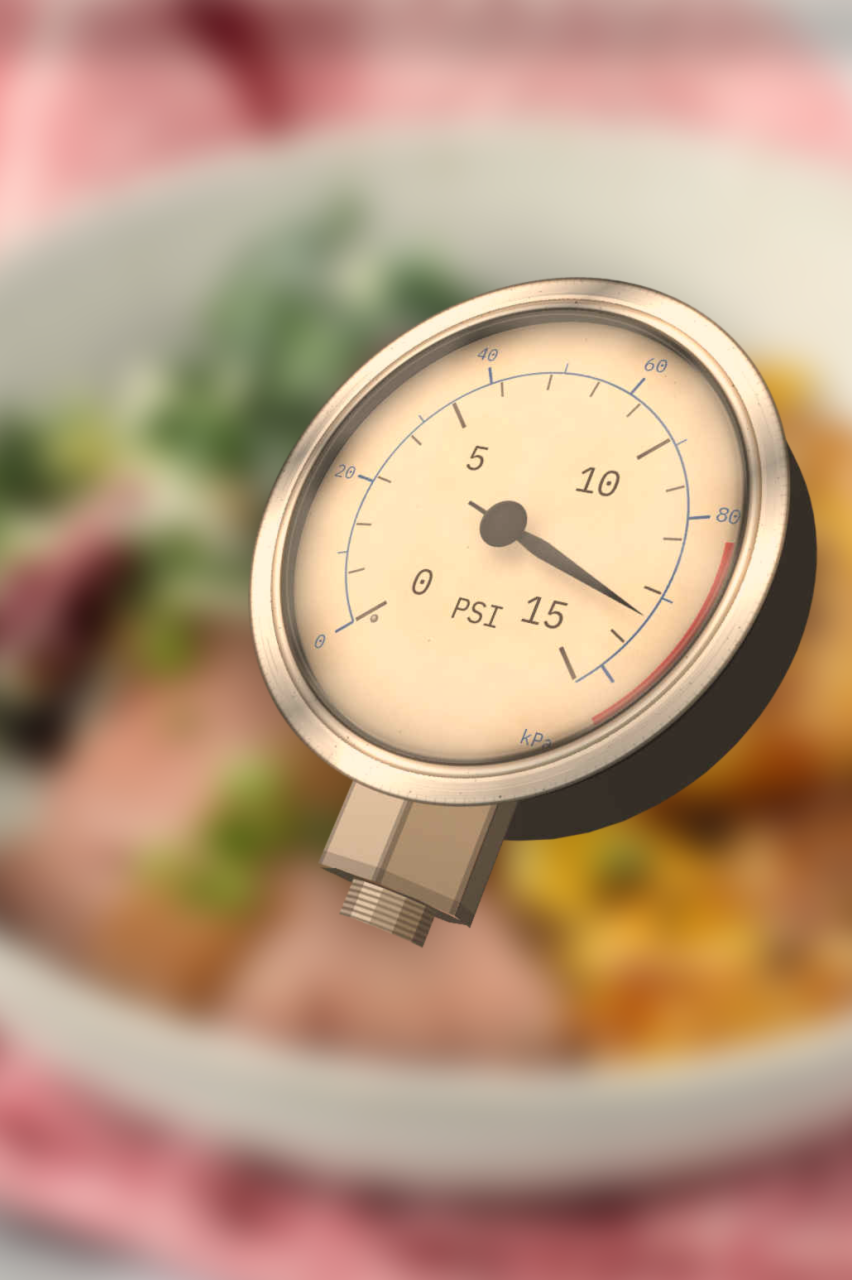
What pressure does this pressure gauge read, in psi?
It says 13.5 psi
